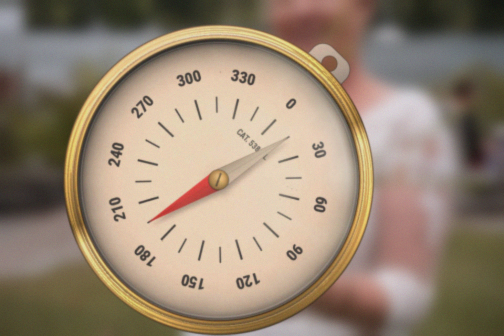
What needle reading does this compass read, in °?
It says 195 °
